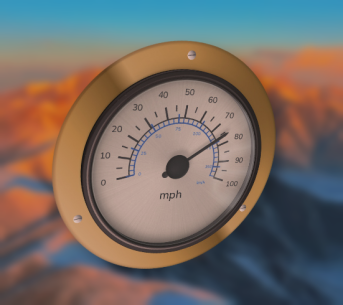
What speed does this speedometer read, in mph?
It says 75 mph
